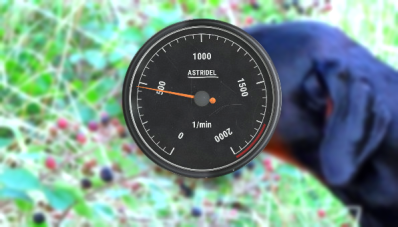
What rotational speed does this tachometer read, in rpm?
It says 475 rpm
